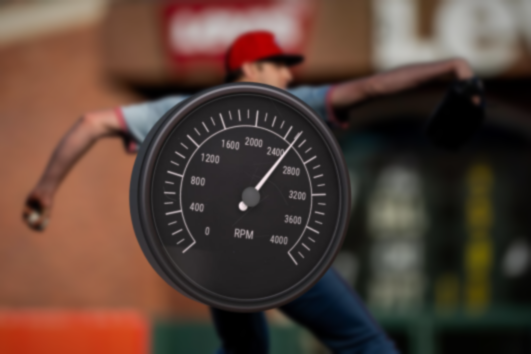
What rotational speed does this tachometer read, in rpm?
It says 2500 rpm
